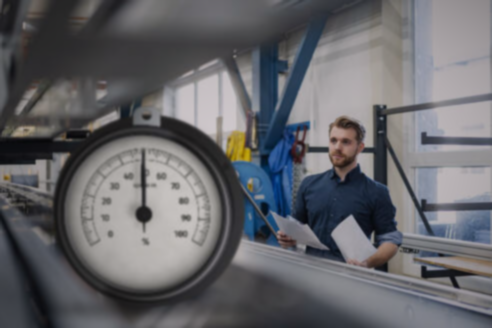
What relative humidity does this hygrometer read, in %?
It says 50 %
